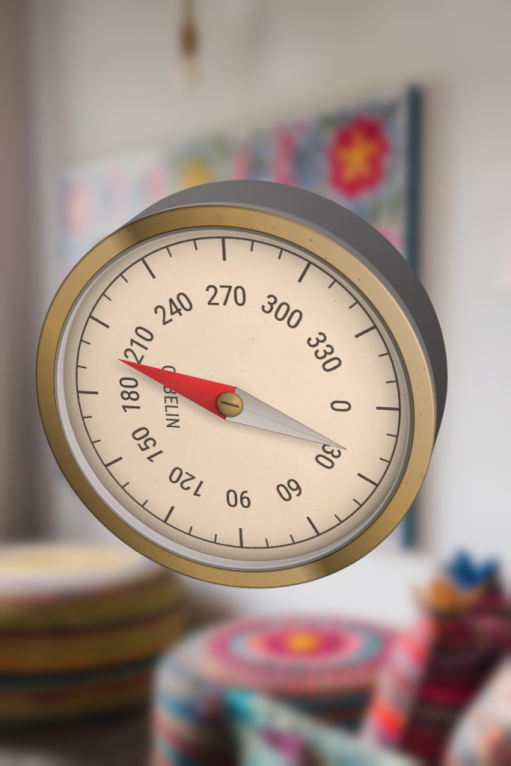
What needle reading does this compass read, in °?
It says 200 °
